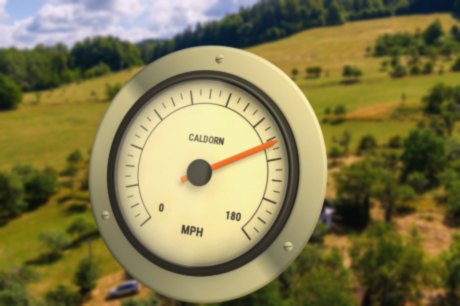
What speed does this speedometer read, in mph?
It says 132.5 mph
